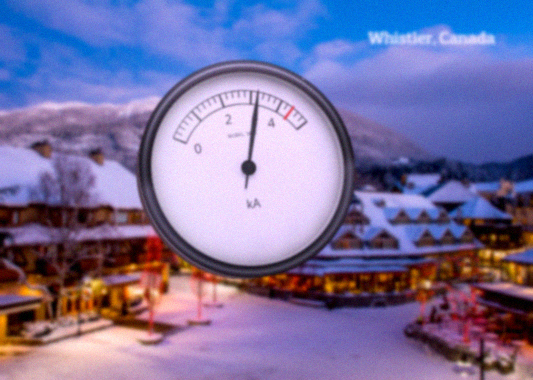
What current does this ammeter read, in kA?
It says 3.2 kA
